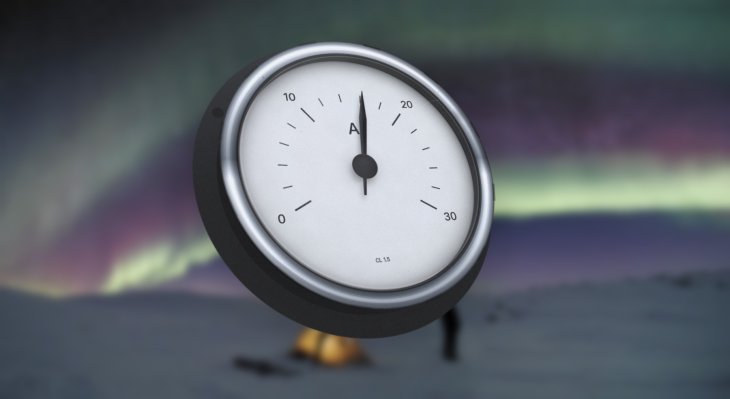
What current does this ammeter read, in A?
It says 16 A
